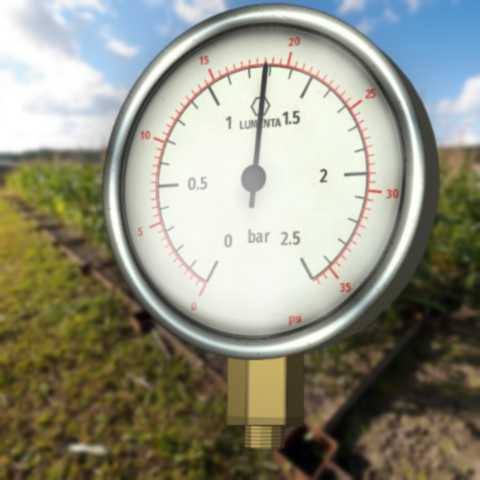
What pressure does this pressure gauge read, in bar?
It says 1.3 bar
